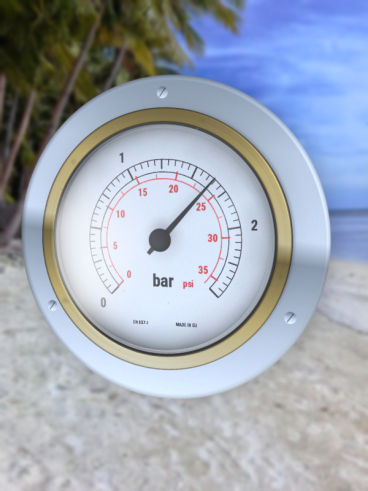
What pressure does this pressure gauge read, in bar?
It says 1.65 bar
